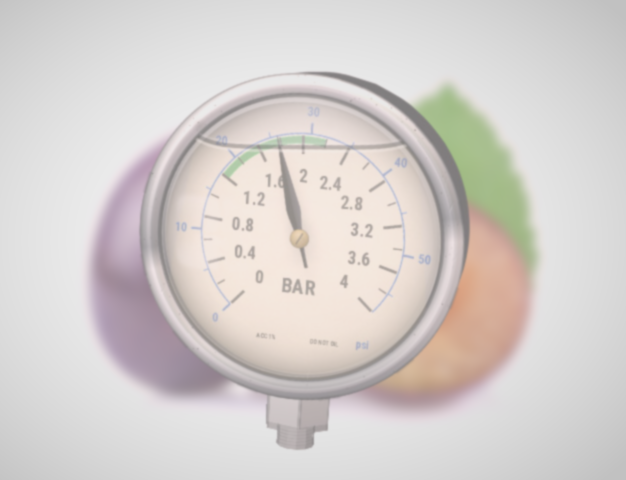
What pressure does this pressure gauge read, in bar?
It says 1.8 bar
